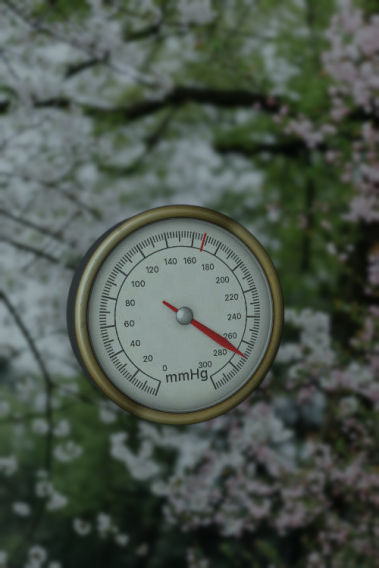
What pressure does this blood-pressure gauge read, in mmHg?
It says 270 mmHg
